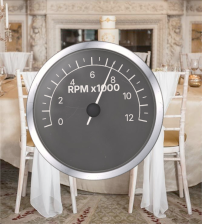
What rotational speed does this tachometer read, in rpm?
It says 7500 rpm
